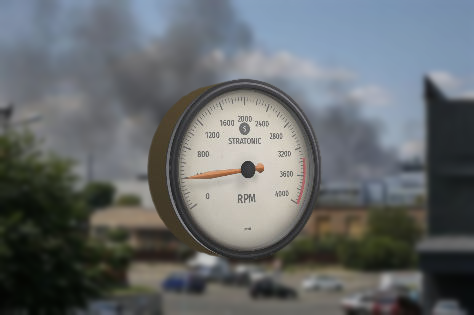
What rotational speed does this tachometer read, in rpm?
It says 400 rpm
